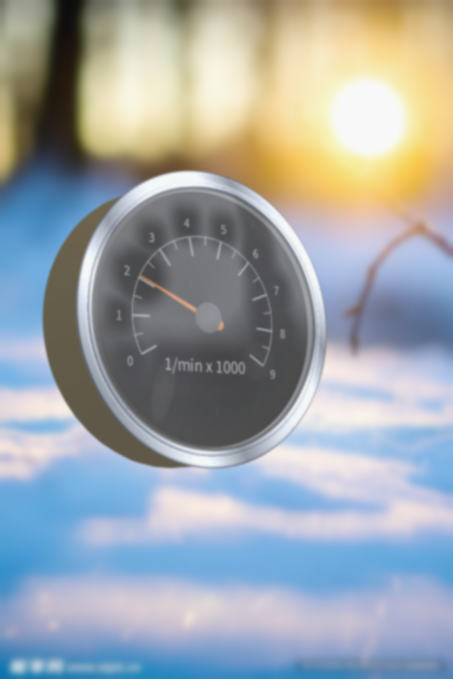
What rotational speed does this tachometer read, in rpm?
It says 2000 rpm
